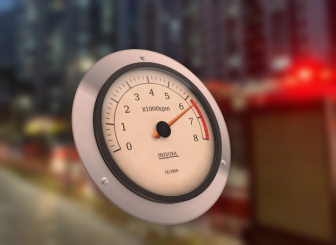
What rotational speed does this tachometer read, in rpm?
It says 6400 rpm
